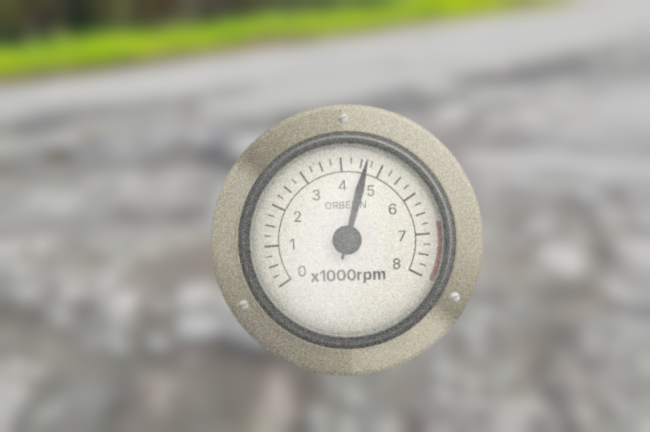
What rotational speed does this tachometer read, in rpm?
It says 4625 rpm
